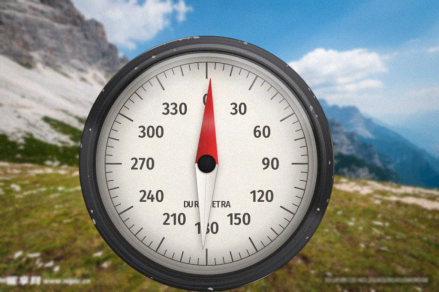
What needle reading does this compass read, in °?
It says 2.5 °
